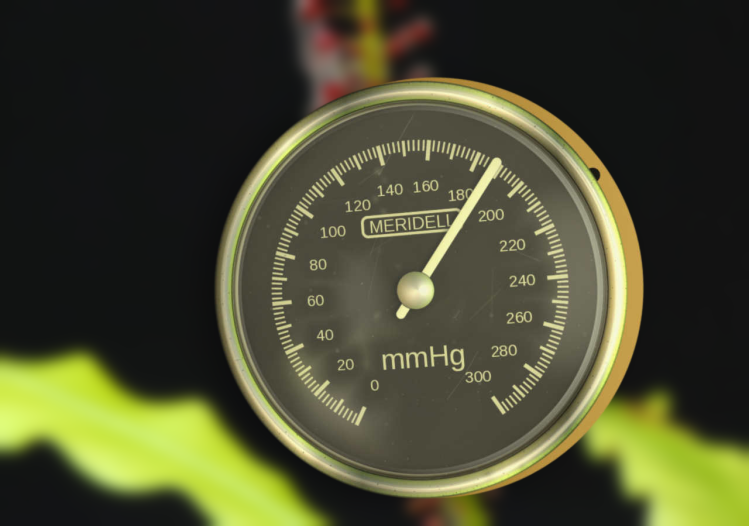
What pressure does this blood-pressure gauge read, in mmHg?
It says 188 mmHg
